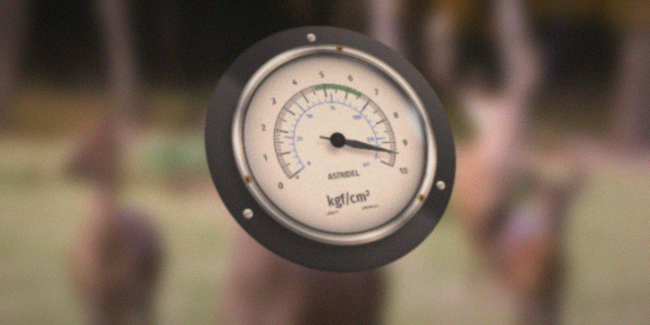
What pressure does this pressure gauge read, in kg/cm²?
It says 9.5 kg/cm²
